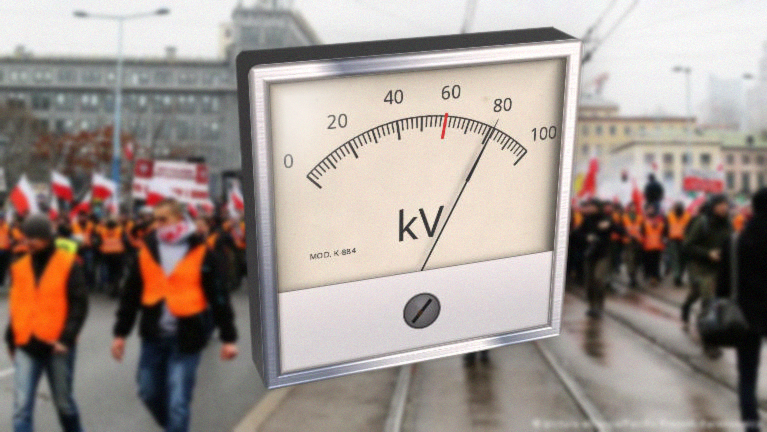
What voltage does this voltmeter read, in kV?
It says 80 kV
